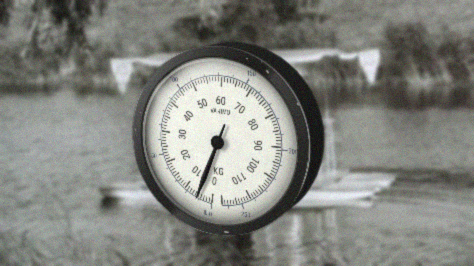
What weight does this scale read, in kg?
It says 5 kg
